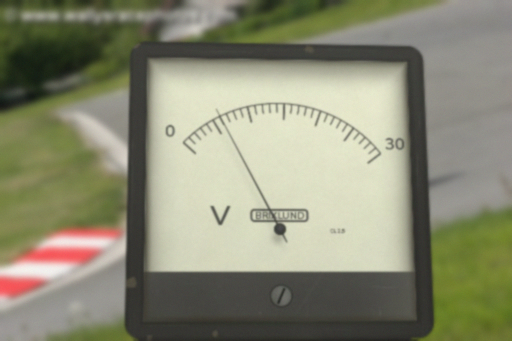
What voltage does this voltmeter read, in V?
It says 6 V
